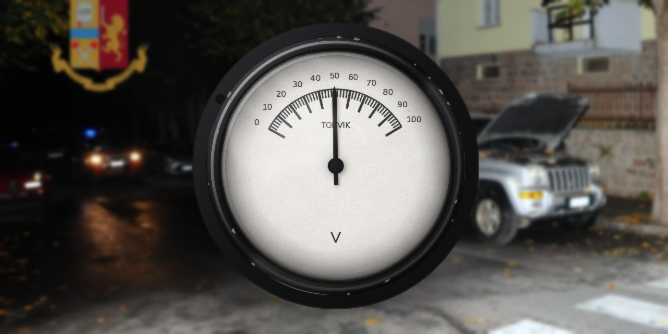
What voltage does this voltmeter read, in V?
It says 50 V
